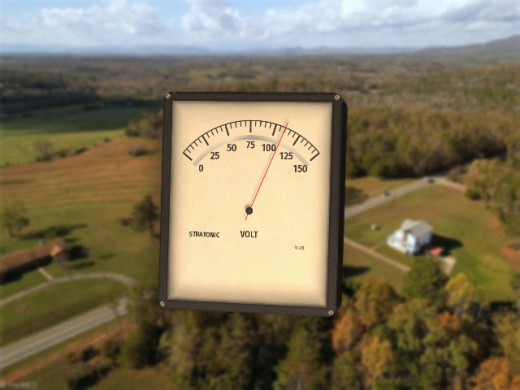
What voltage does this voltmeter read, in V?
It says 110 V
